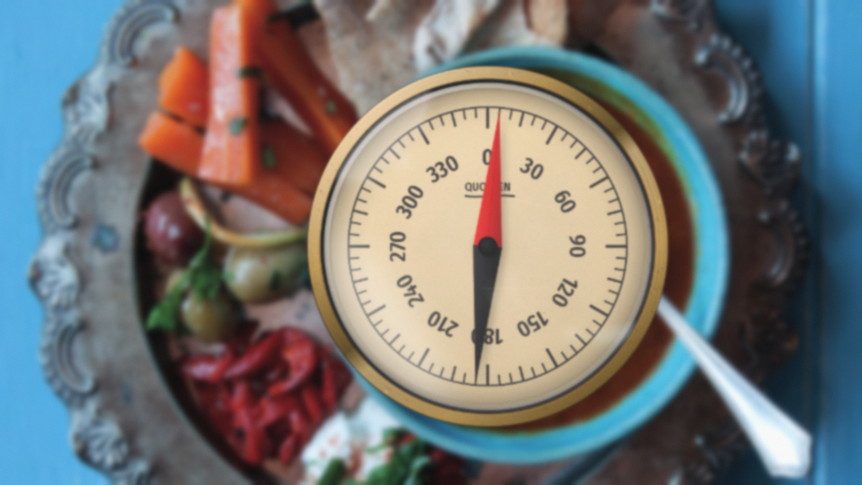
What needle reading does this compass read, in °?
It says 5 °
